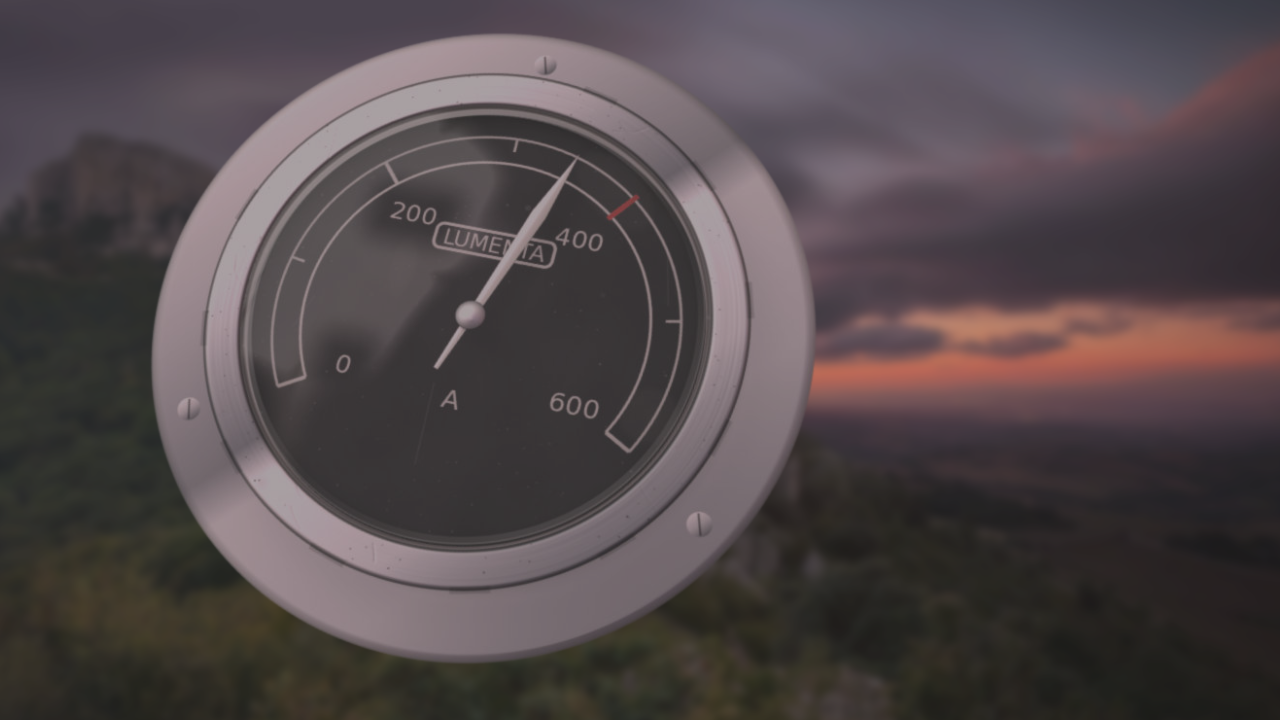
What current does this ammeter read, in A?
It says 350 A
